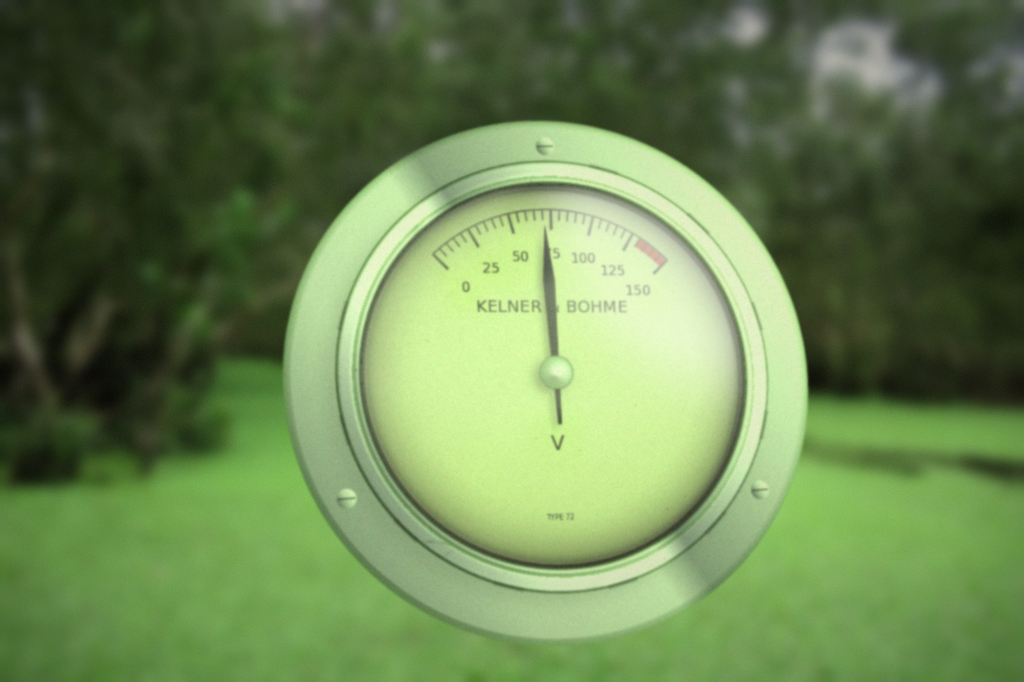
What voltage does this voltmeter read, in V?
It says 70 V
